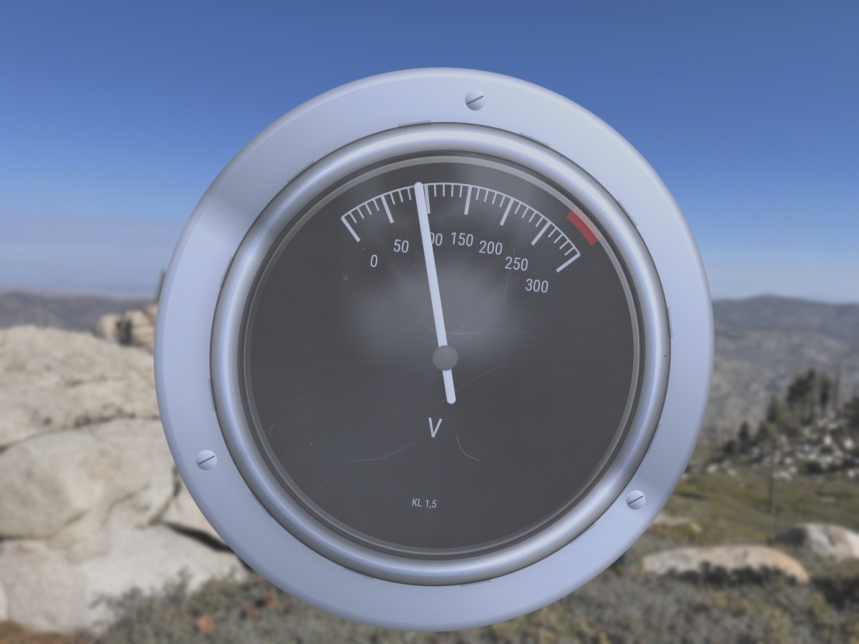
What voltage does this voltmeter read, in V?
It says 90 V
